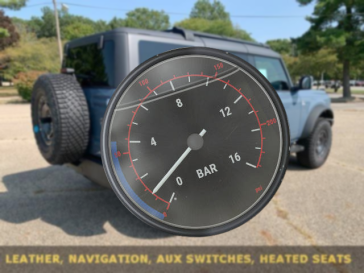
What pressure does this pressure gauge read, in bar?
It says 1 bar
